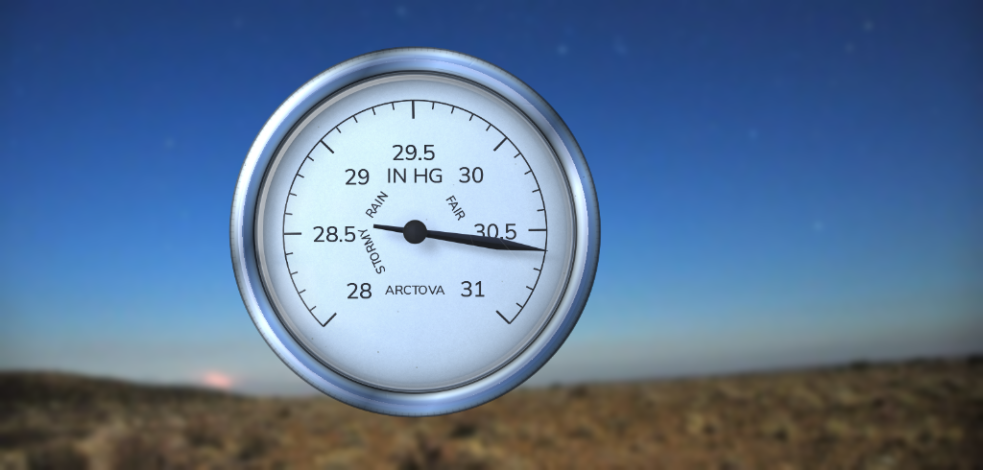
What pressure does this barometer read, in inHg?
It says 30.6 inHg
